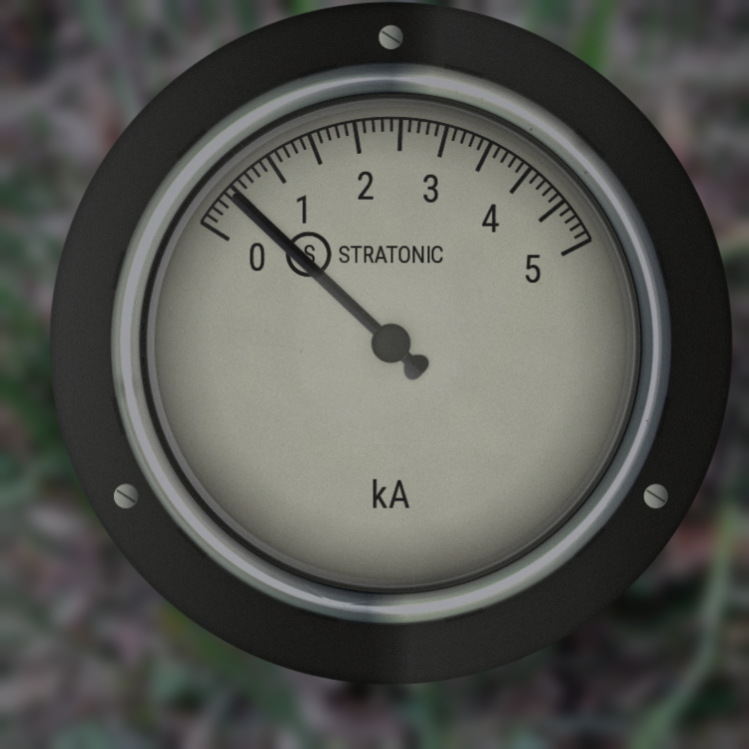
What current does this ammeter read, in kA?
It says 0.45 kA
